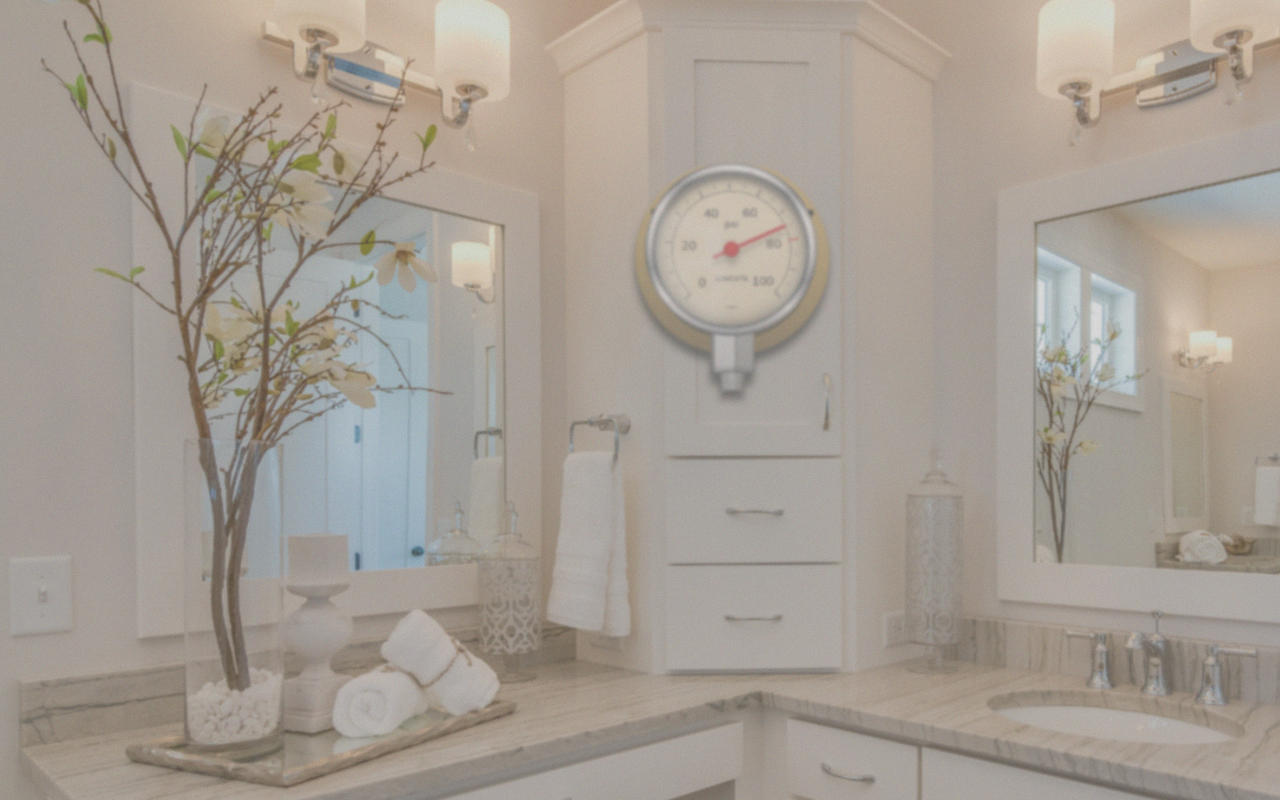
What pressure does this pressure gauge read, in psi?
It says 75 psi
